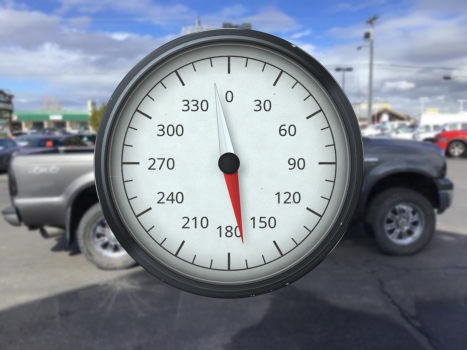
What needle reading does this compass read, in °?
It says 170 °
